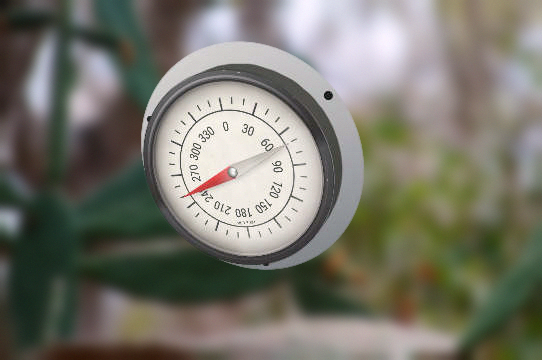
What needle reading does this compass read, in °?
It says 250 °
